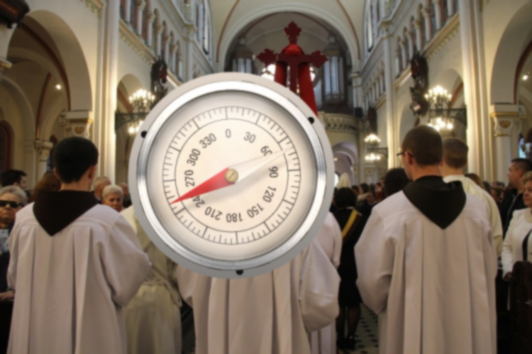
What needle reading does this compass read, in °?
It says 250 °
